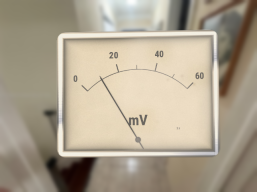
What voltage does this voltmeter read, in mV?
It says 10 mV
